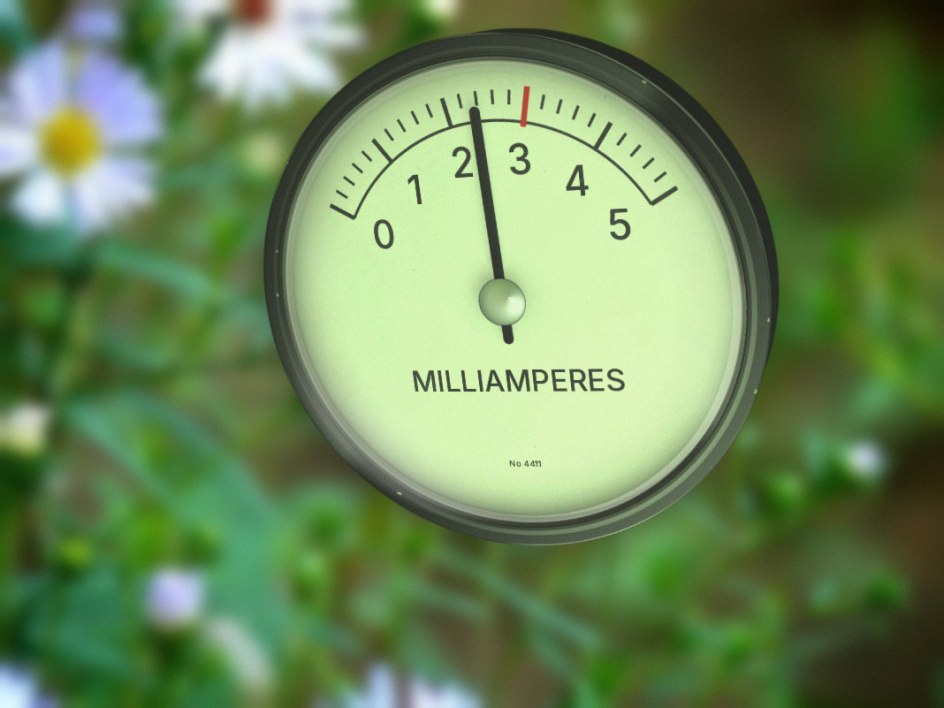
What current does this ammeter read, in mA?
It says 2.4 mA
